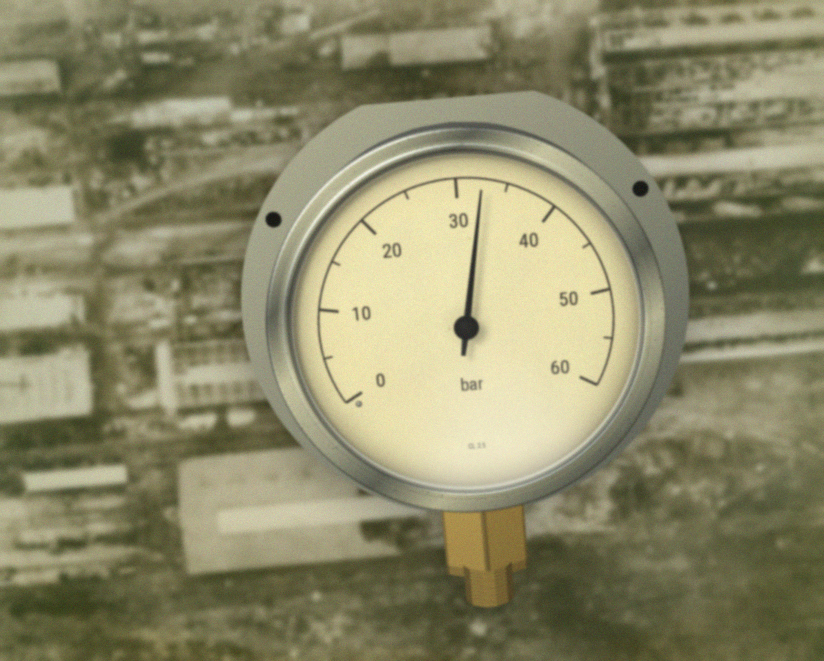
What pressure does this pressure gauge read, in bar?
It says 32.5 bar
